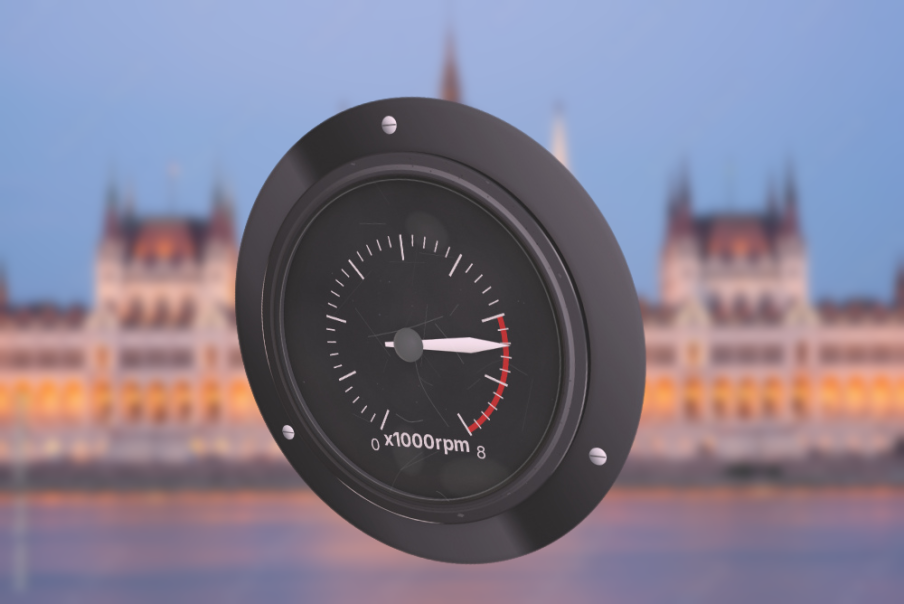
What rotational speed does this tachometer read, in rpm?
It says 6400 rpm
